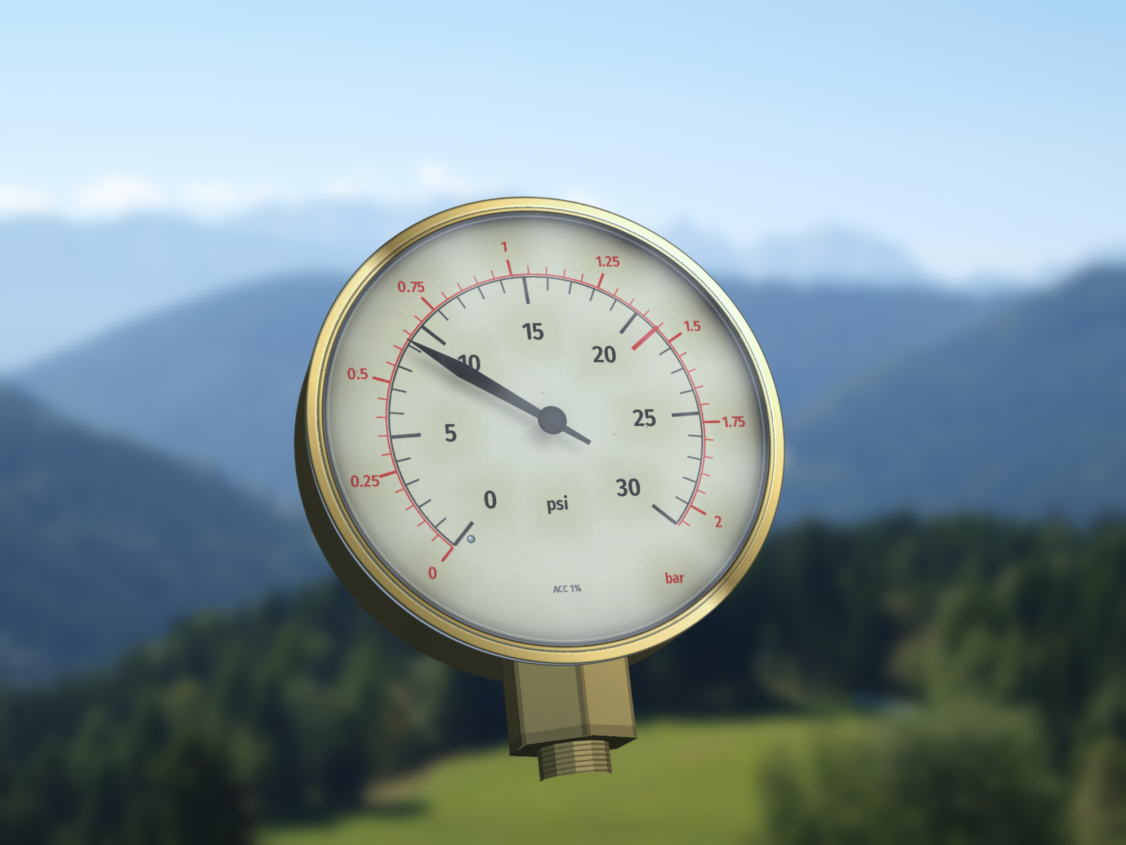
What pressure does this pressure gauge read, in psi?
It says 9 psi
